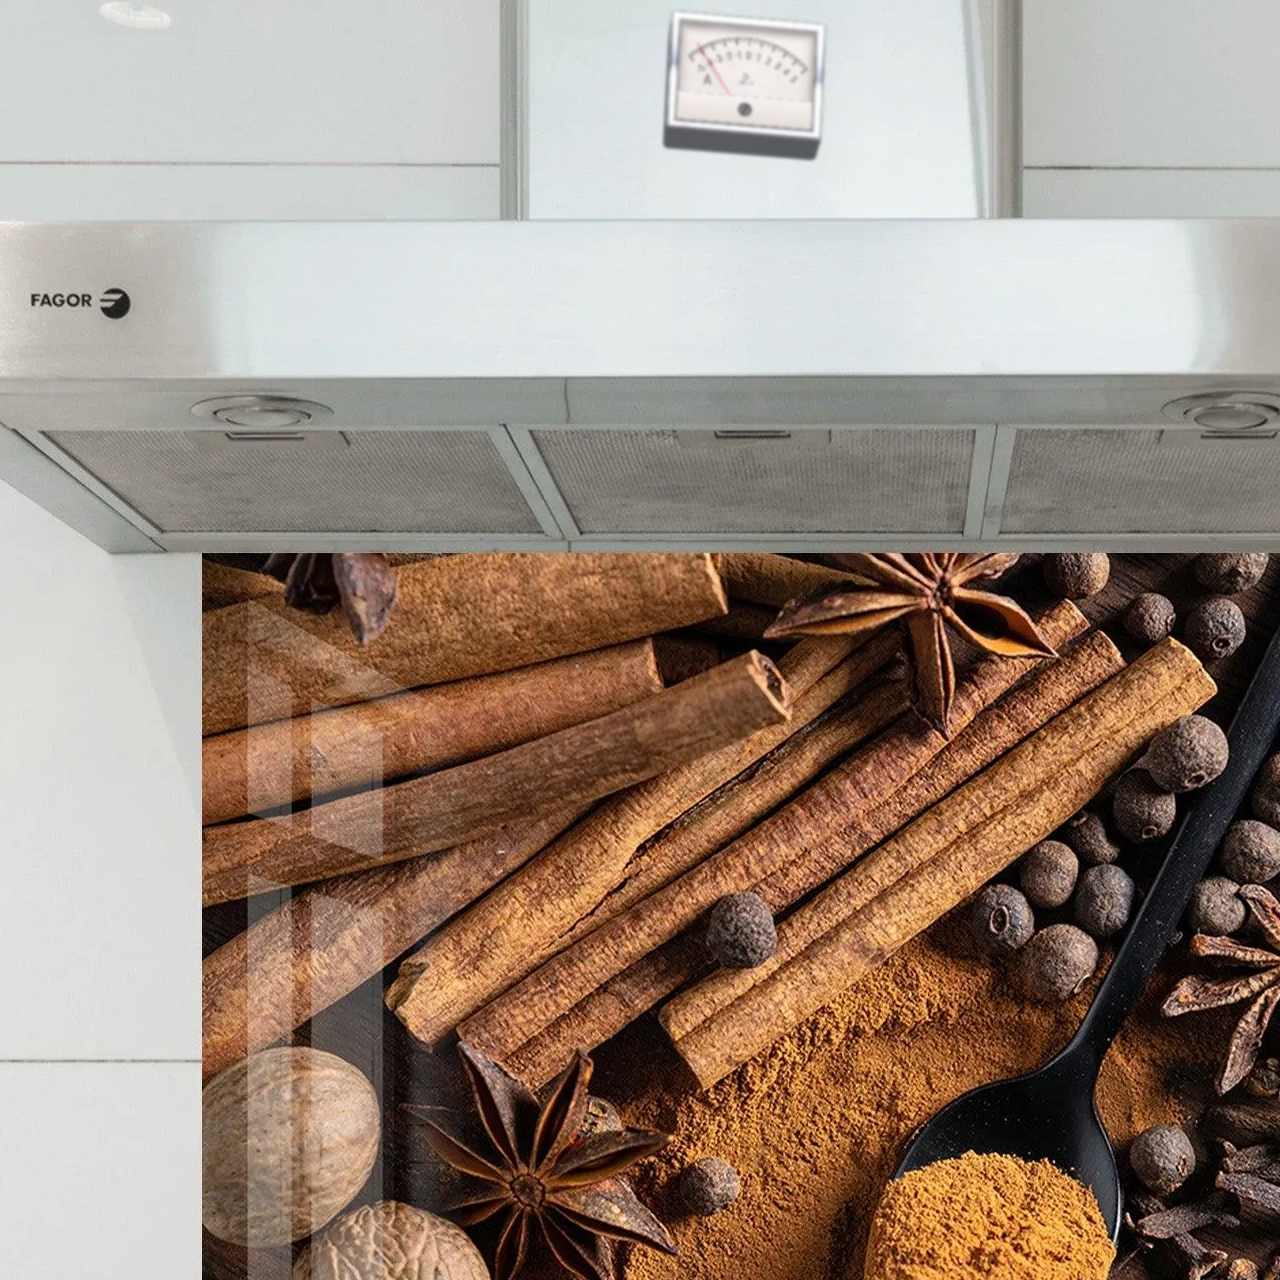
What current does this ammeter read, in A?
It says -4 A
